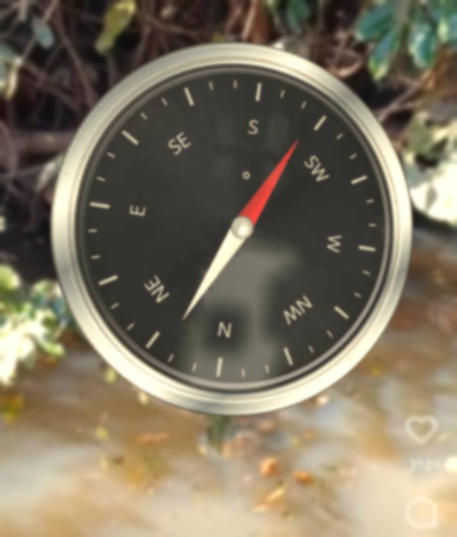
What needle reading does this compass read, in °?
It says 205 °
